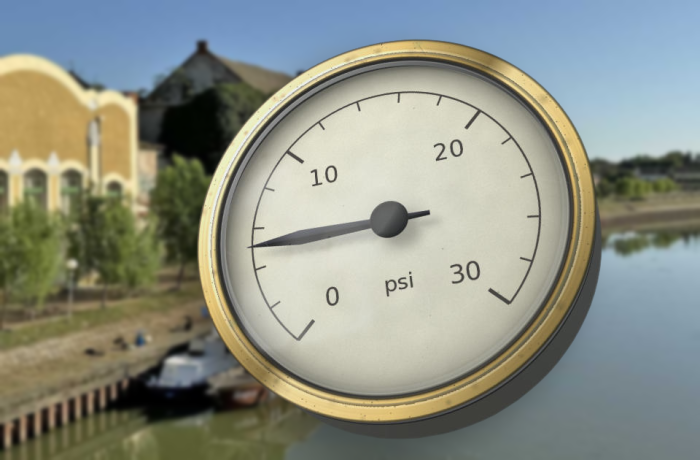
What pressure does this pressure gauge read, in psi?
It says 5 psi
